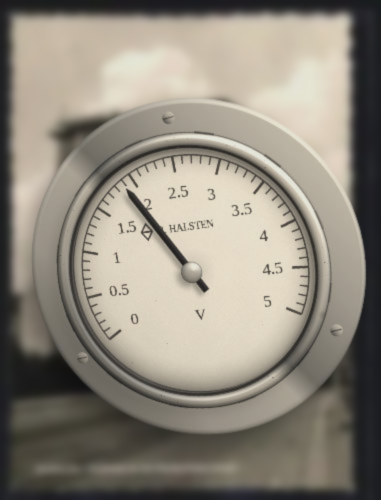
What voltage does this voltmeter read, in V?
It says 1.9 V
